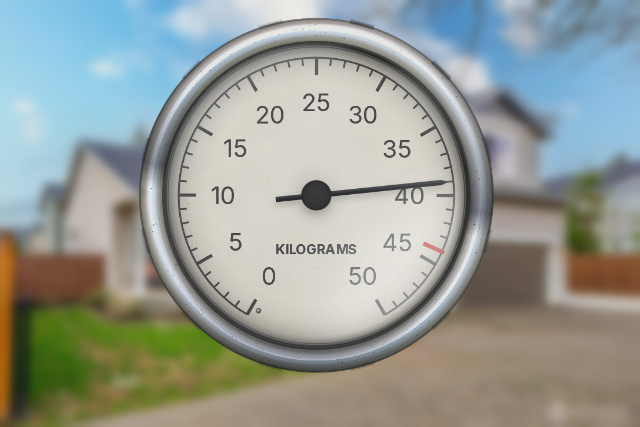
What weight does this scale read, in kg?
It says 39 kg
